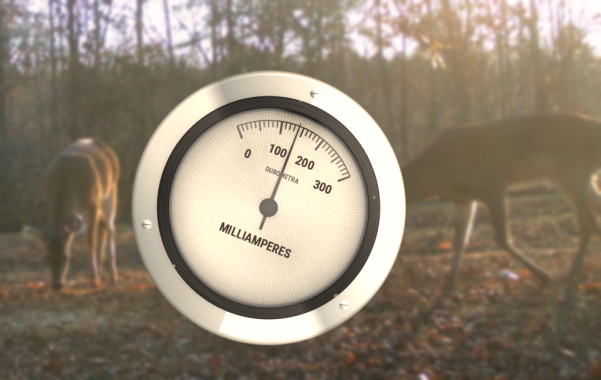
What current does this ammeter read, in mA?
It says 140 mA
